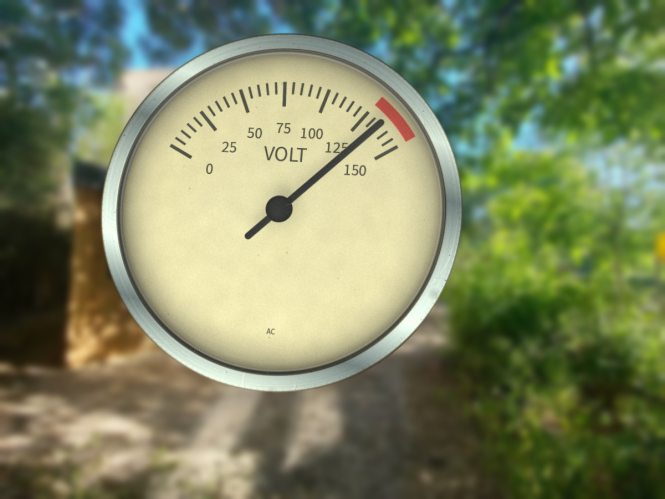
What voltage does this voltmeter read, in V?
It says 135 V
